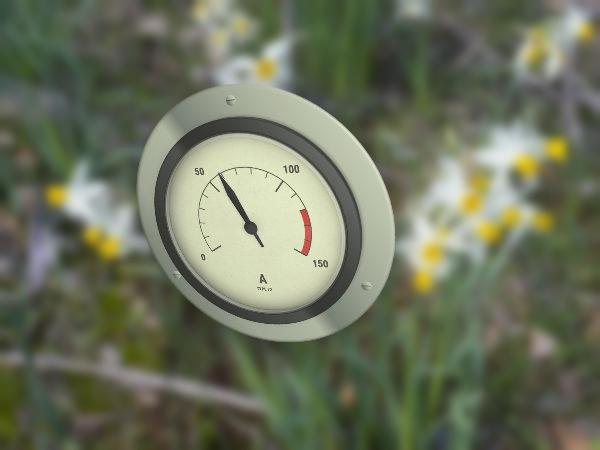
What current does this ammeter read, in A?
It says 60 A
